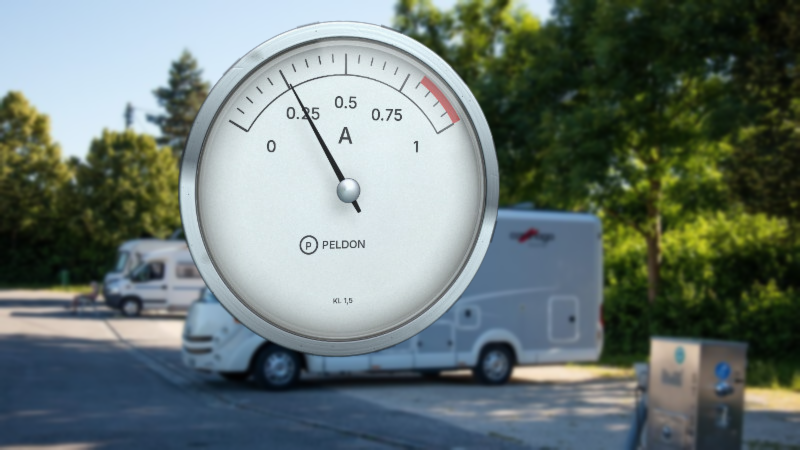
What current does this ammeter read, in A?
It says 0.25 A
